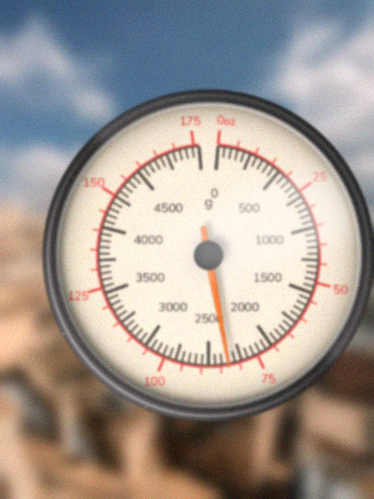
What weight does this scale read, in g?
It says 2350 g
